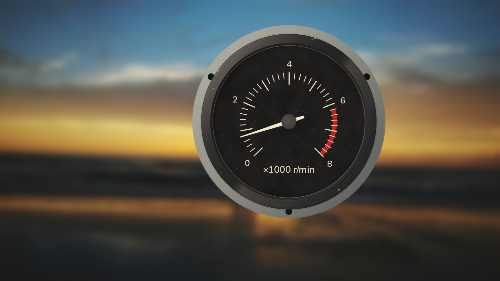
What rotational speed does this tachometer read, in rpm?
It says 800 rpm
